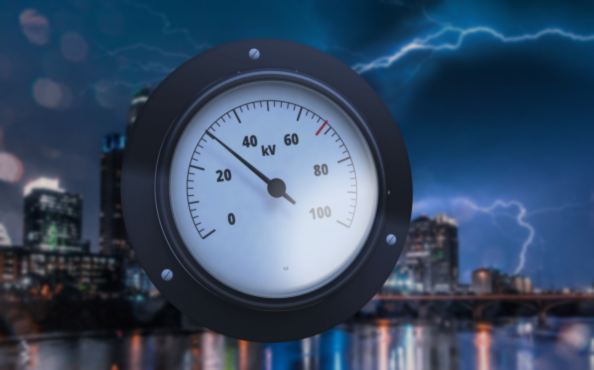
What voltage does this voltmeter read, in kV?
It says 30 kV
